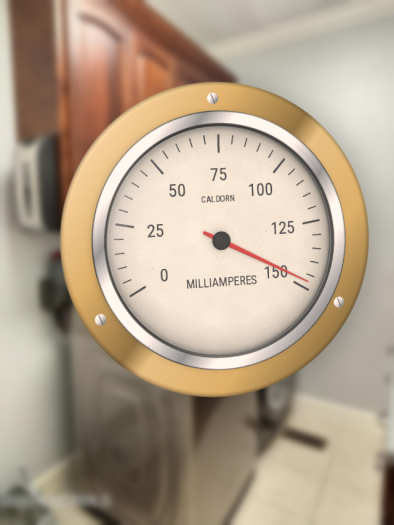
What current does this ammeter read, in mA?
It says 147.5 mA
